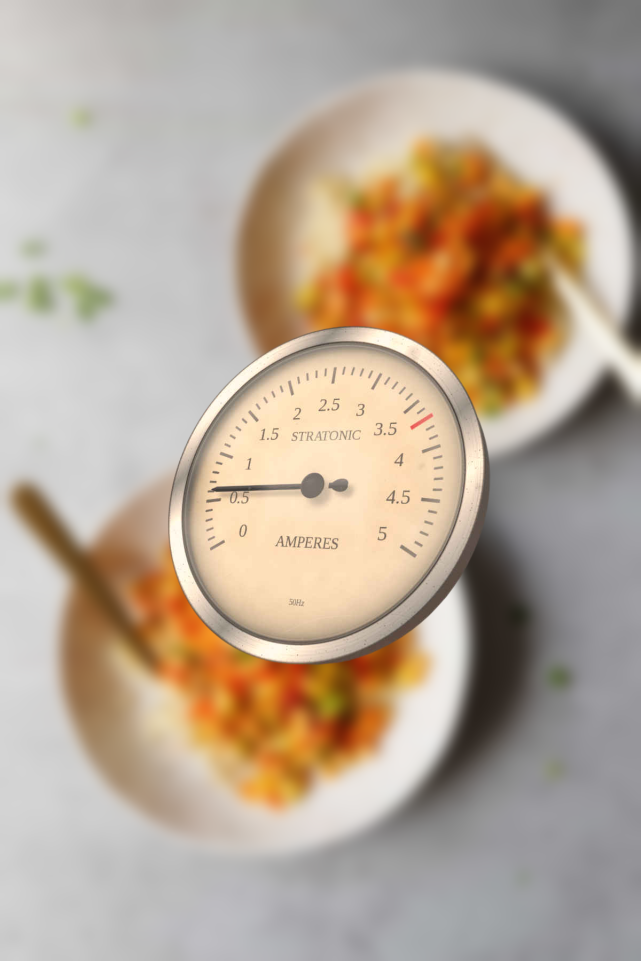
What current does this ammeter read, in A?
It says 0.6 A
